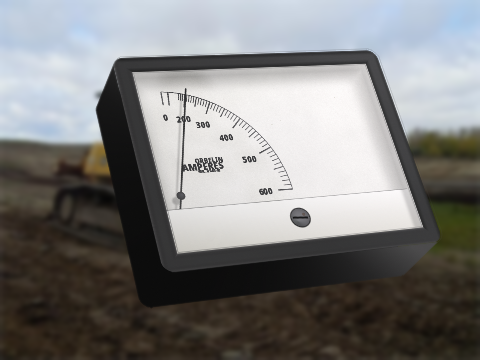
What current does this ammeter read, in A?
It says 200 A
